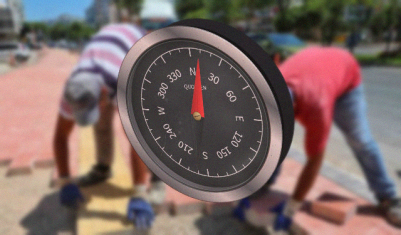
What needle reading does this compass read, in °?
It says 10 °
